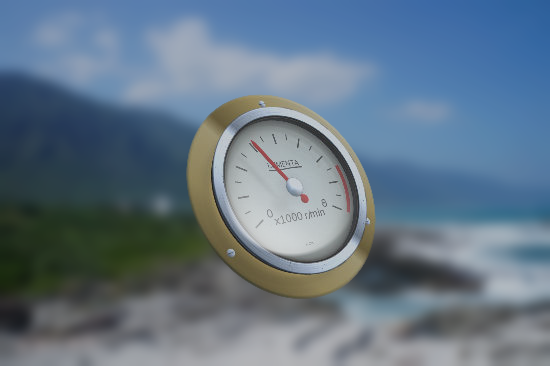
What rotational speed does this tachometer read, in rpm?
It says 3000 rpm
